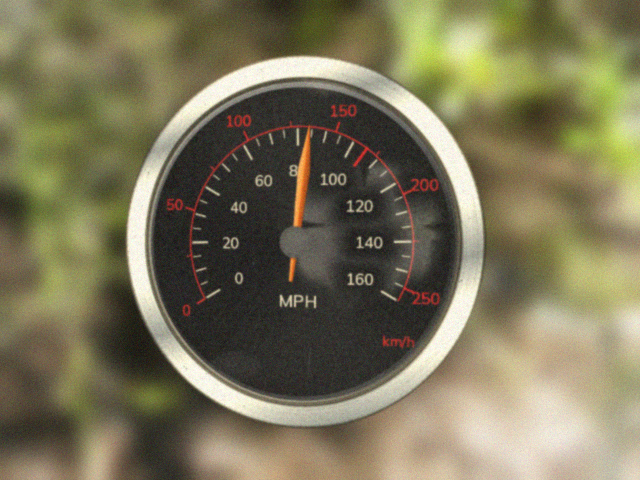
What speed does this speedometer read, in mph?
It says 85 mph
